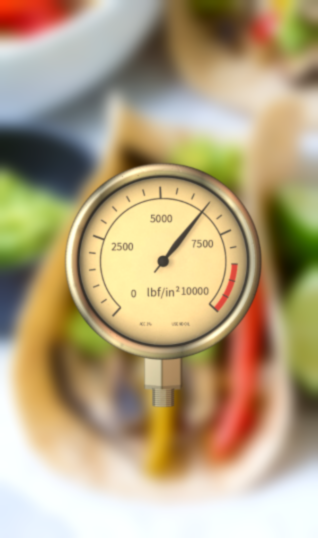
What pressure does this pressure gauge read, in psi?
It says 6500 psi
